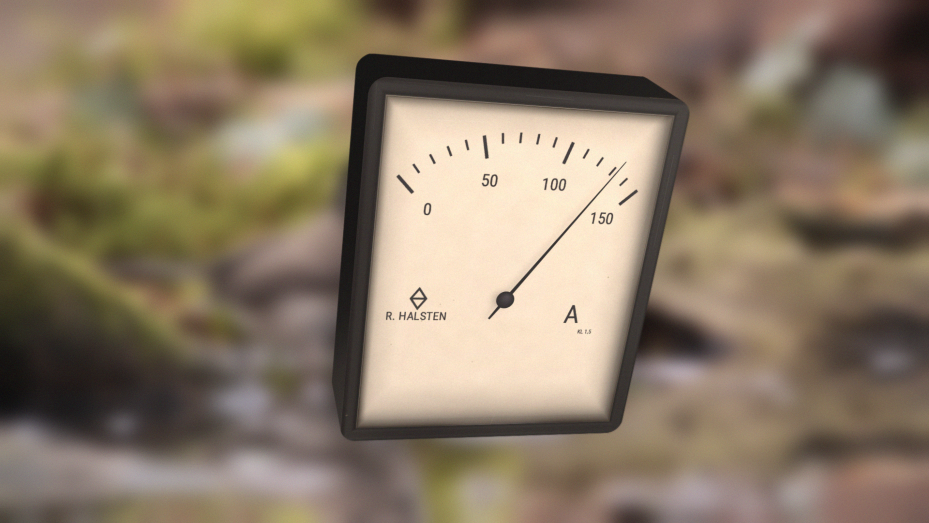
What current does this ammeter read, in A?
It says 130 A
